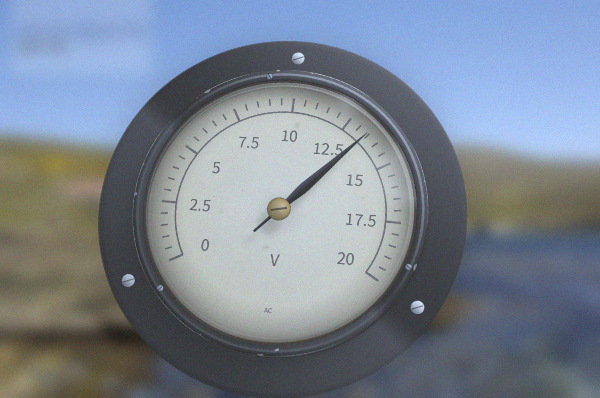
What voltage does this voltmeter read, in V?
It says 13.5 V
